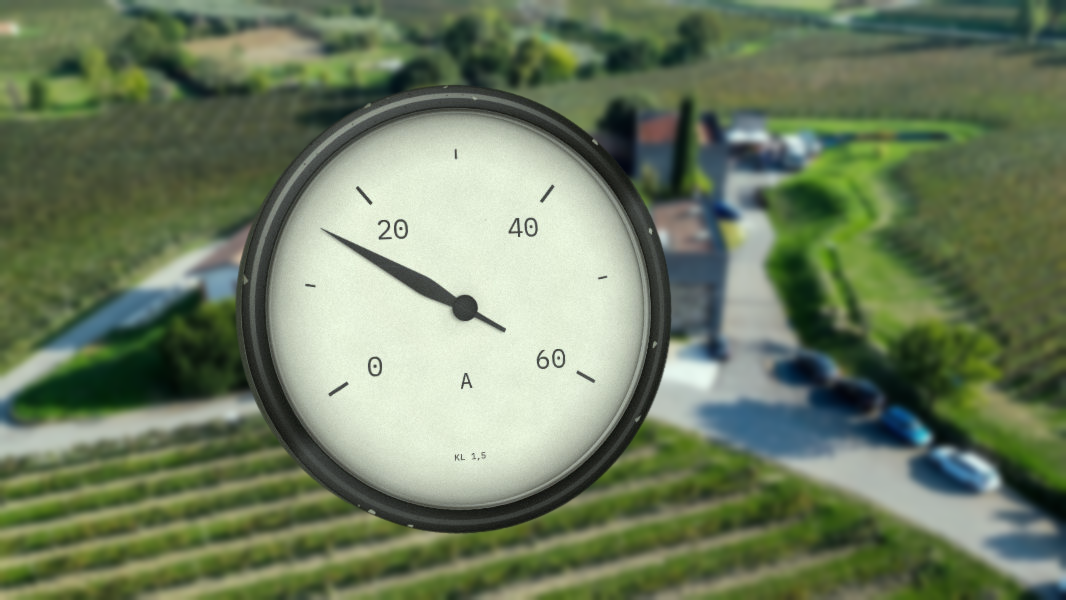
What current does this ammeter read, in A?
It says 15 A
